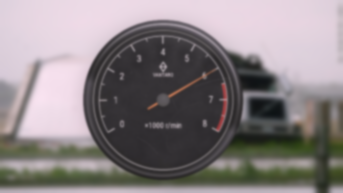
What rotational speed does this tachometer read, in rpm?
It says 6000 rpm
